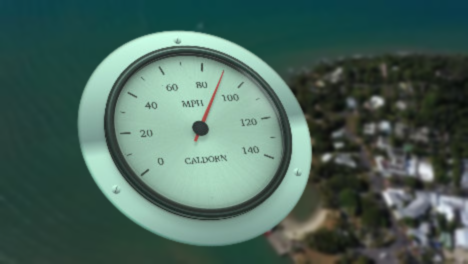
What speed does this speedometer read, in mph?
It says 90 mph
